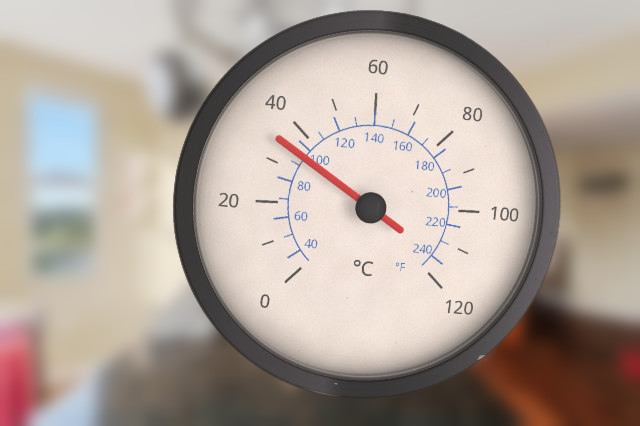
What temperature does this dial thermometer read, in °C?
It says 35 °C
